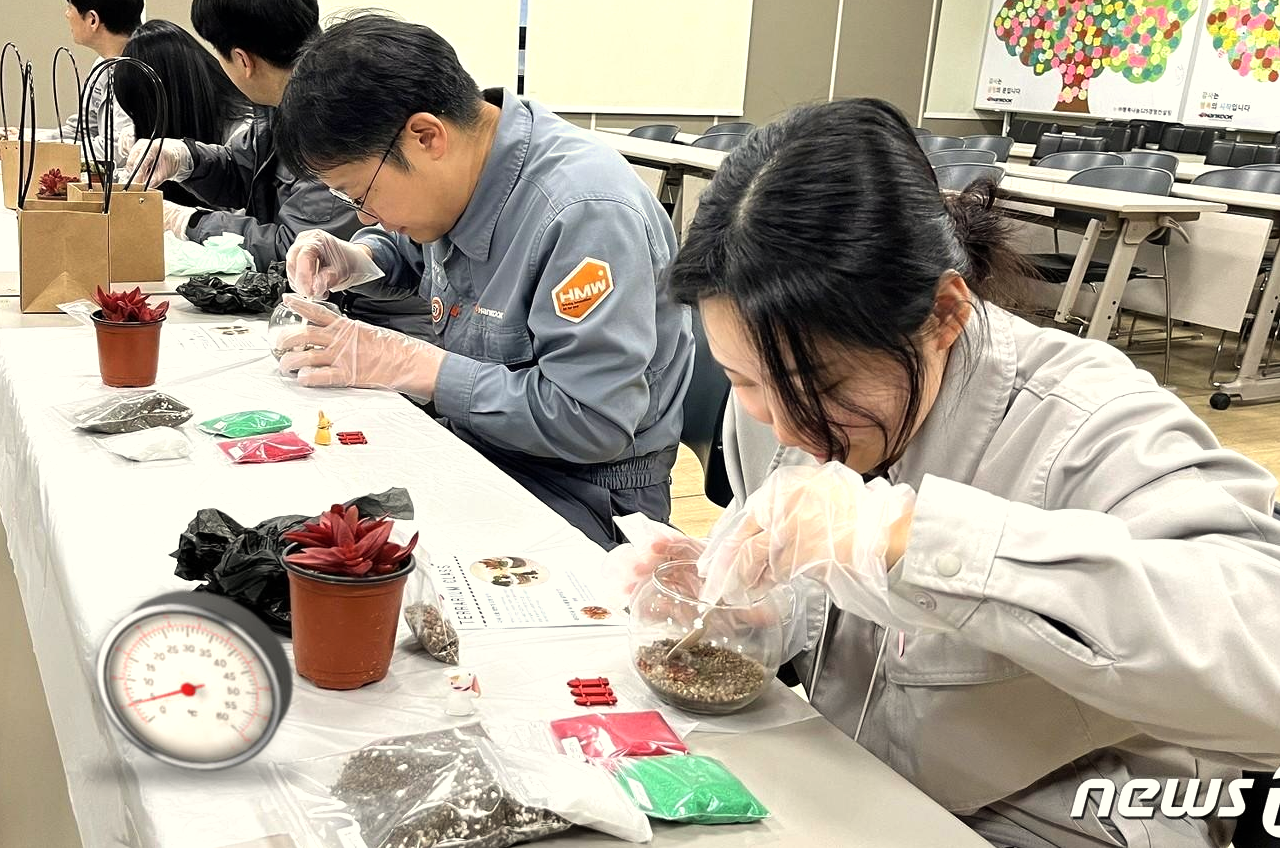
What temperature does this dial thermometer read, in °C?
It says 5 °C
